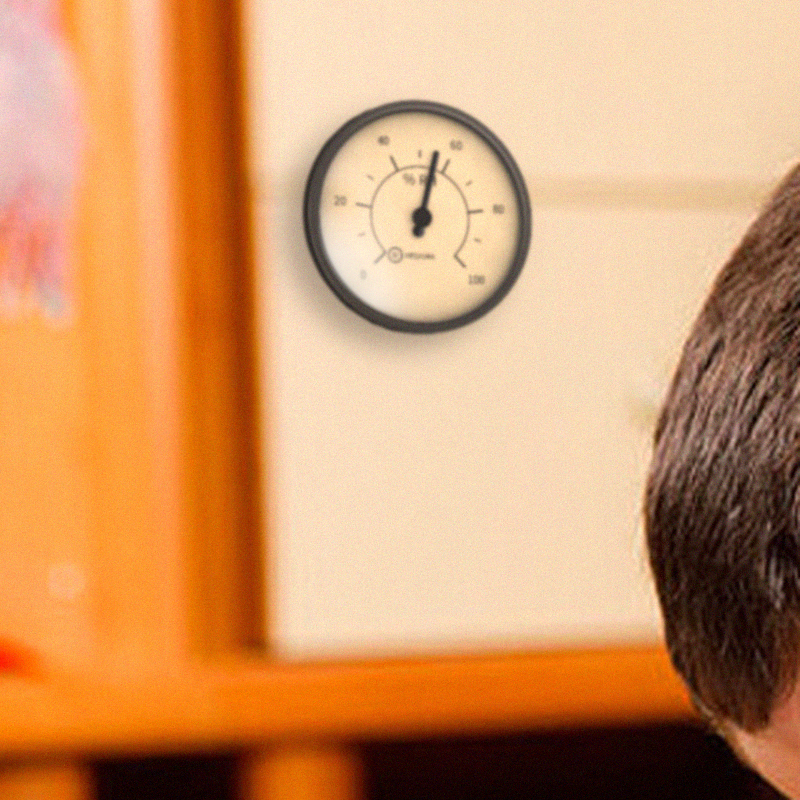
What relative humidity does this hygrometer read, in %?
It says 55 %
